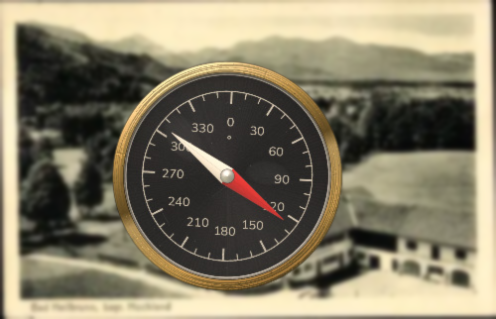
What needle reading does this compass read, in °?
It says 125 °
